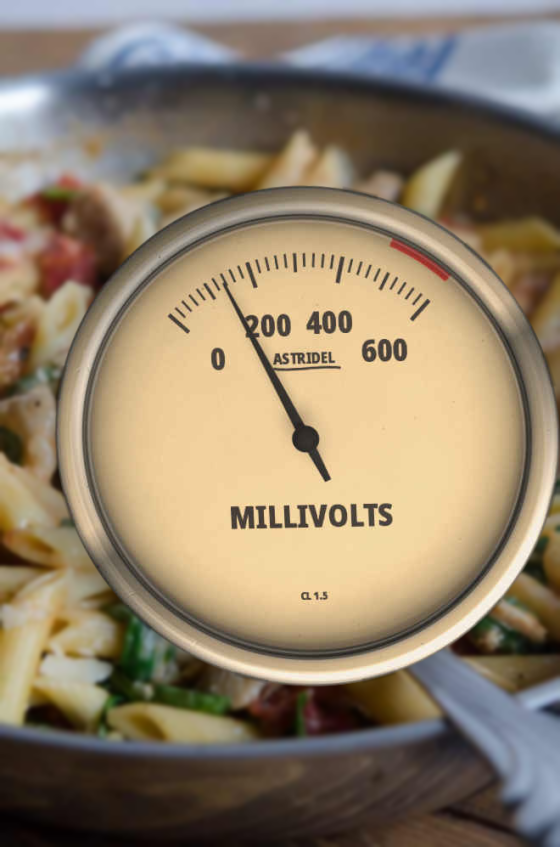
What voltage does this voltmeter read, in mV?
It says 140 mV
